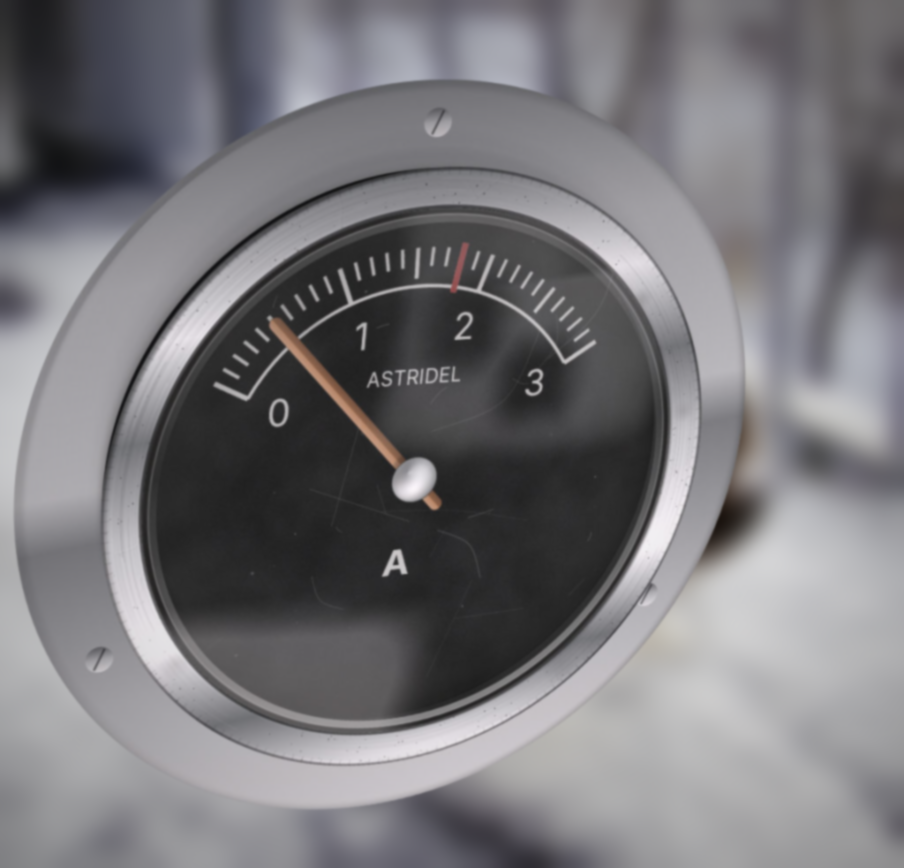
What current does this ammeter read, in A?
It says 0.5 A
